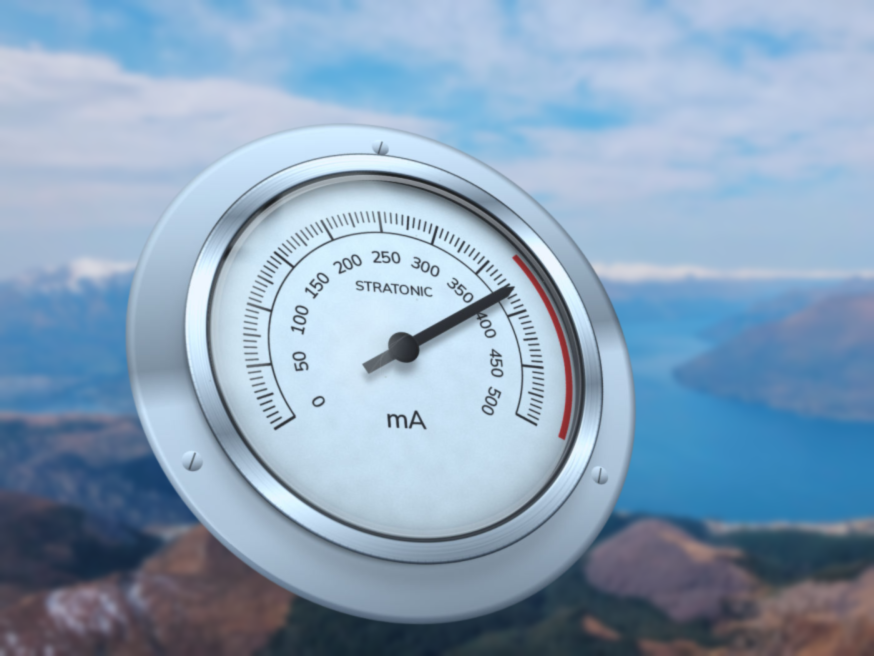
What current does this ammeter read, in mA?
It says 380 mA
